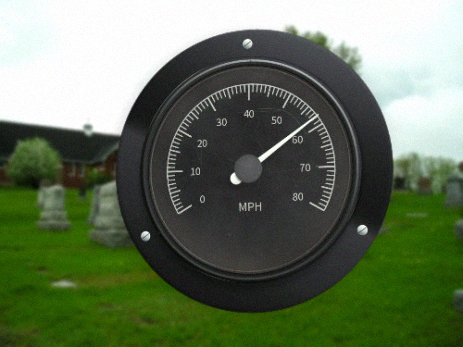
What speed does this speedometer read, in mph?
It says 58 mph
